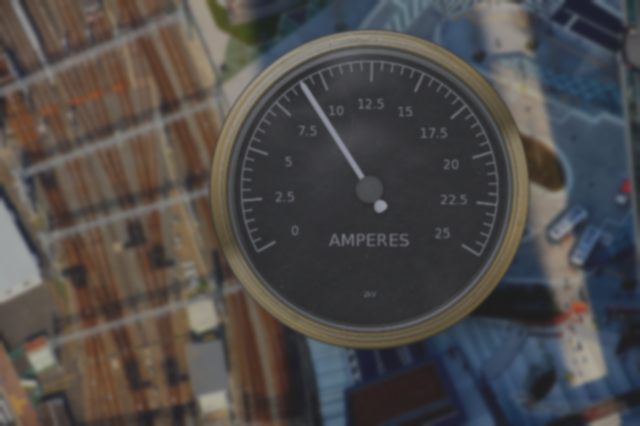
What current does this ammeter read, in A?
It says 9 A
